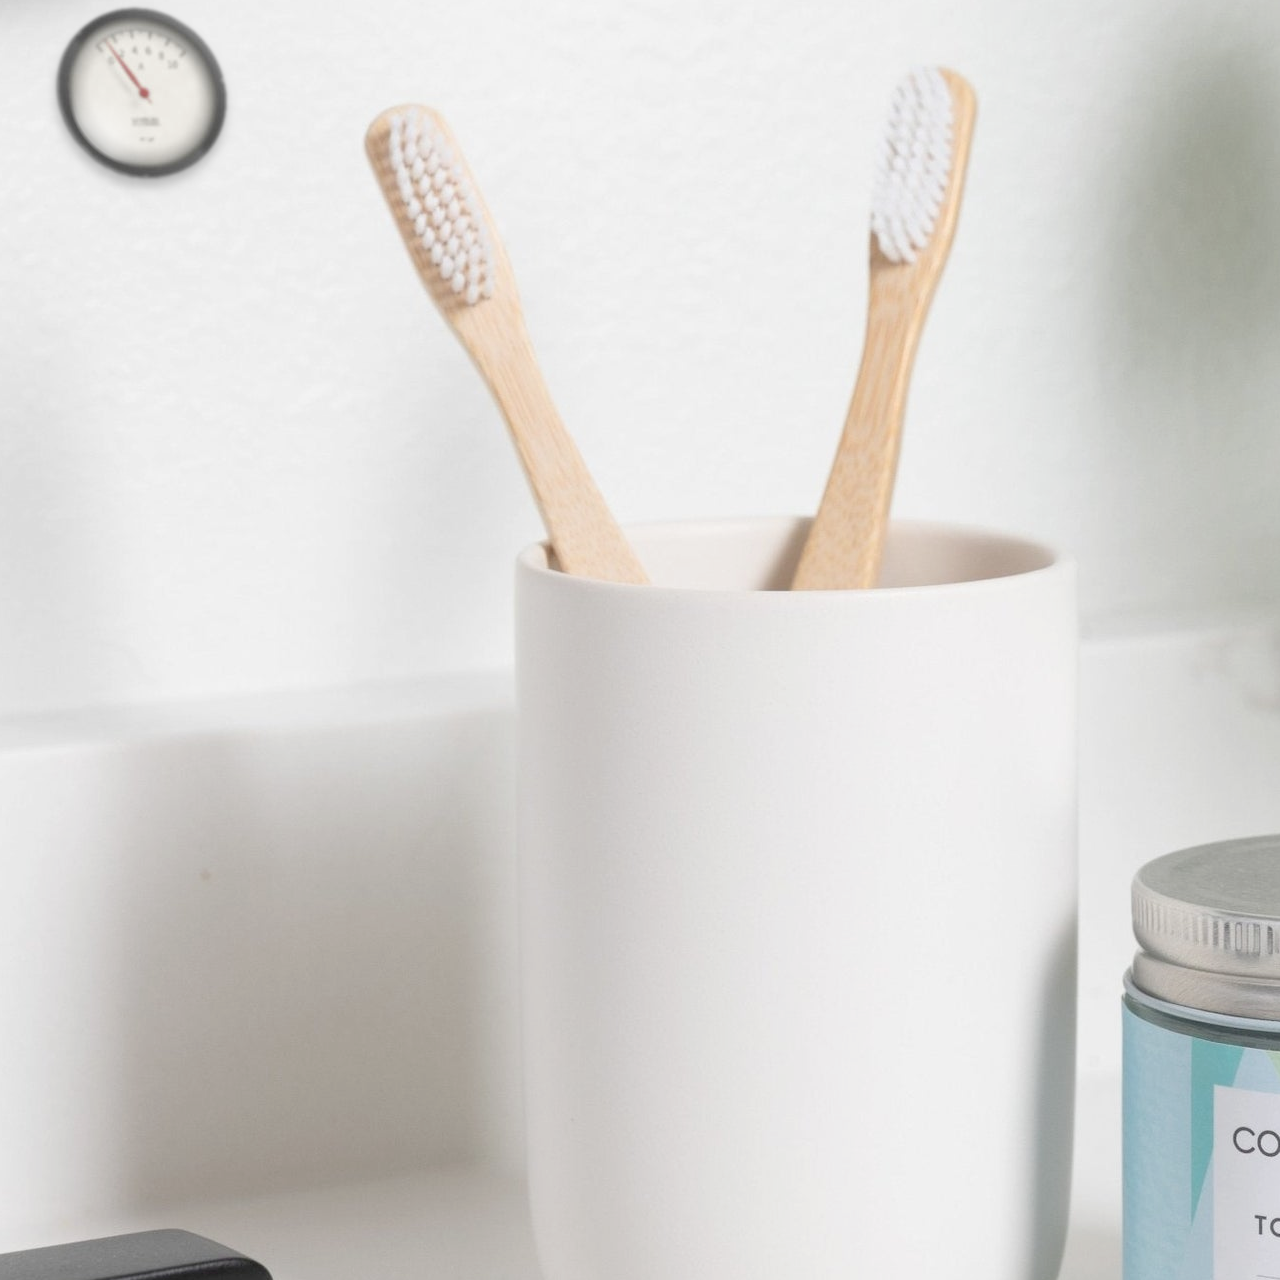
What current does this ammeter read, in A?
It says 1 A
